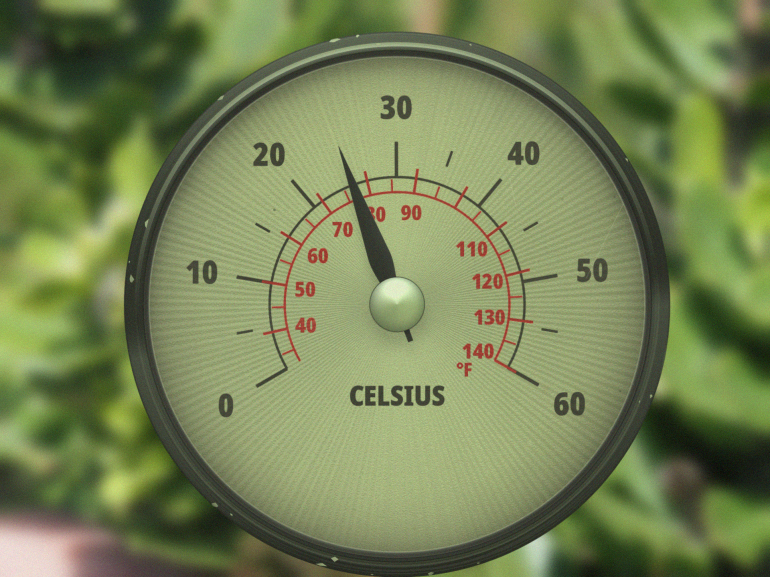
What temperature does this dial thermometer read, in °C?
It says 25 °C
